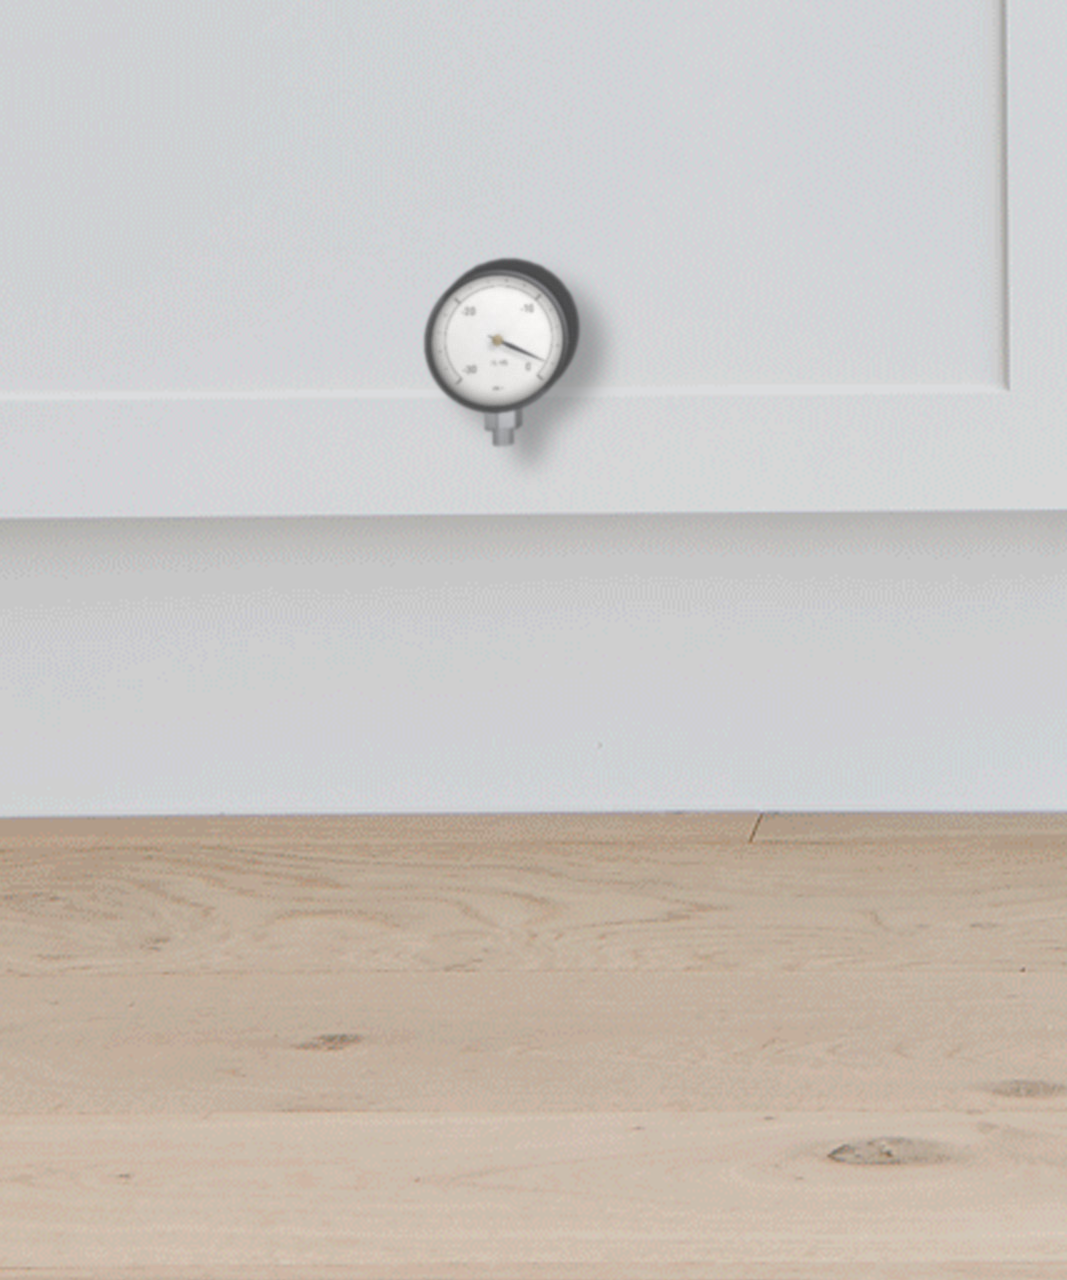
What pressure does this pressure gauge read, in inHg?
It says -2 inHg
